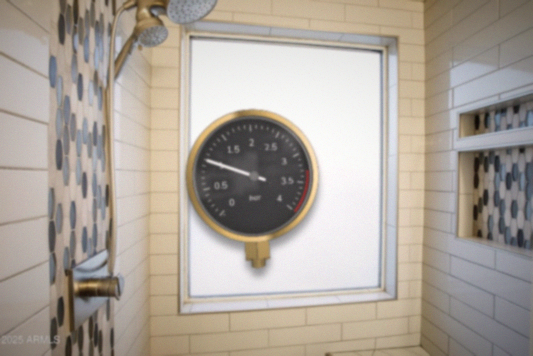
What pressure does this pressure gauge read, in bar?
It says 1 bar
